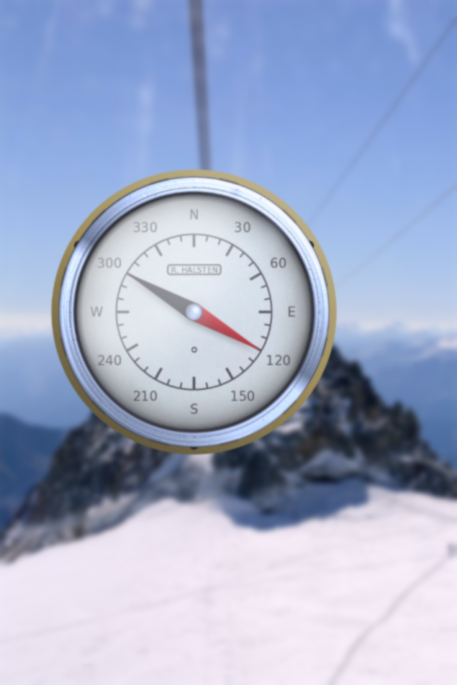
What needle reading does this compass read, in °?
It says 120 °
